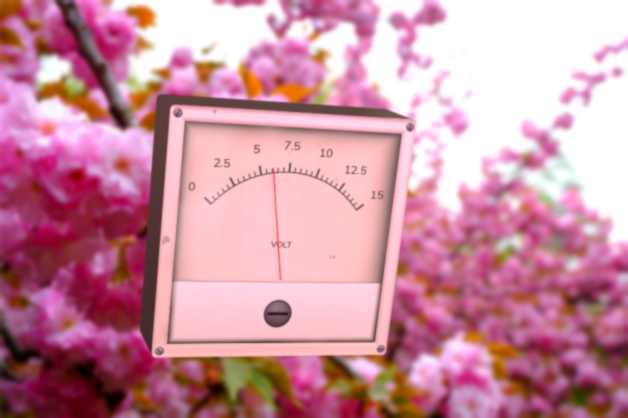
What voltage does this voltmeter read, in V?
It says 6 V
